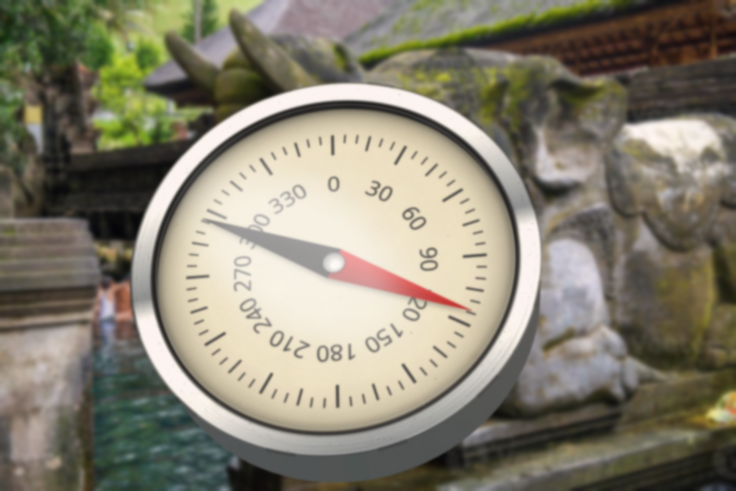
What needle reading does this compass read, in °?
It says 115 °
